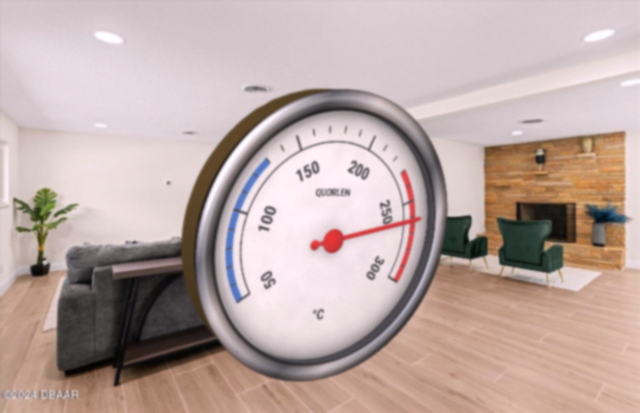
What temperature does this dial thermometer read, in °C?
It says 260 °C
